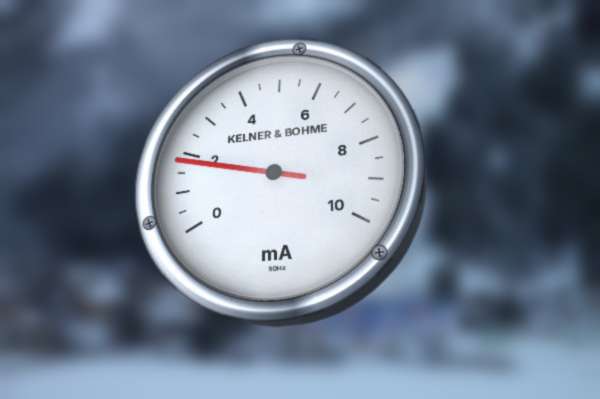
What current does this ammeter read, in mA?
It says 1.75 mA
